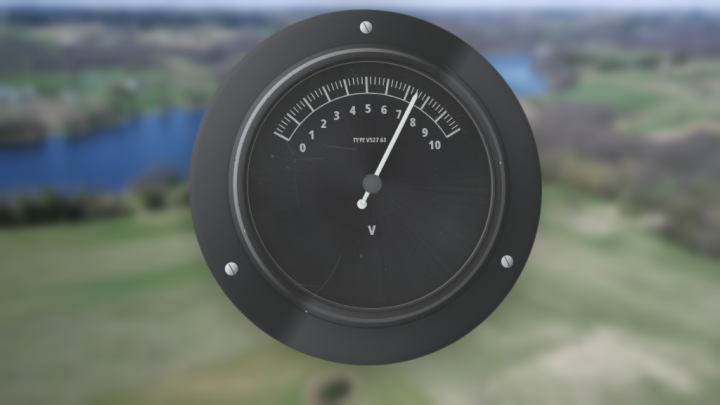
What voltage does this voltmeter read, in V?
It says 7.4 V
